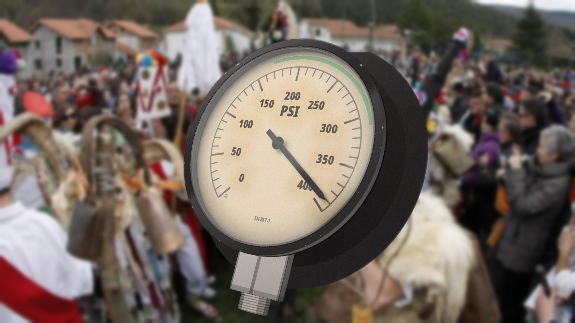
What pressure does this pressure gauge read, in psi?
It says 390 psi
